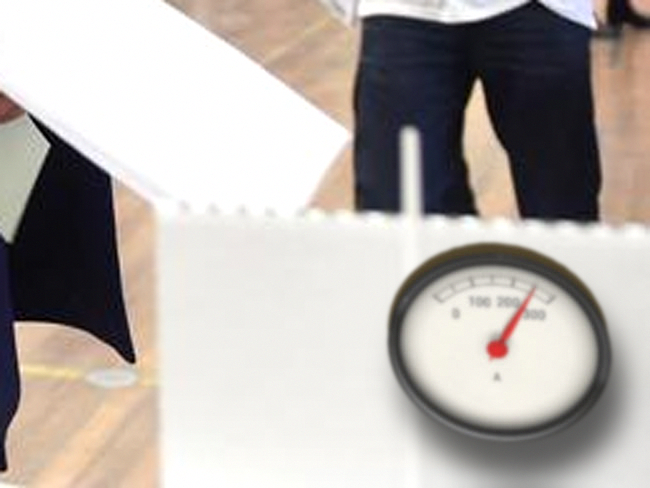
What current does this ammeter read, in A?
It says 250 A
